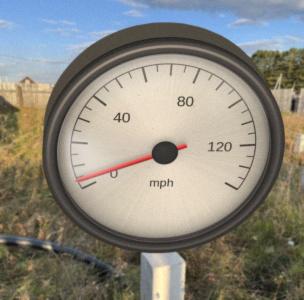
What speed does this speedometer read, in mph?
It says 5 mph
